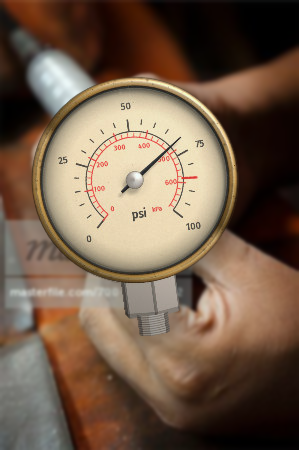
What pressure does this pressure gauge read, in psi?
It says 70 psi
